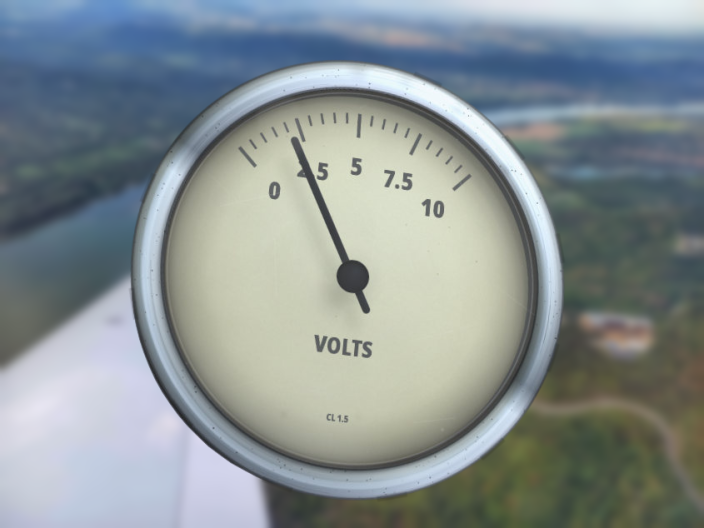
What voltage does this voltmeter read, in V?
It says 2 V
